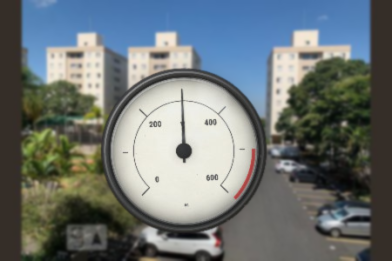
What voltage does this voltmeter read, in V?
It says 300 V
